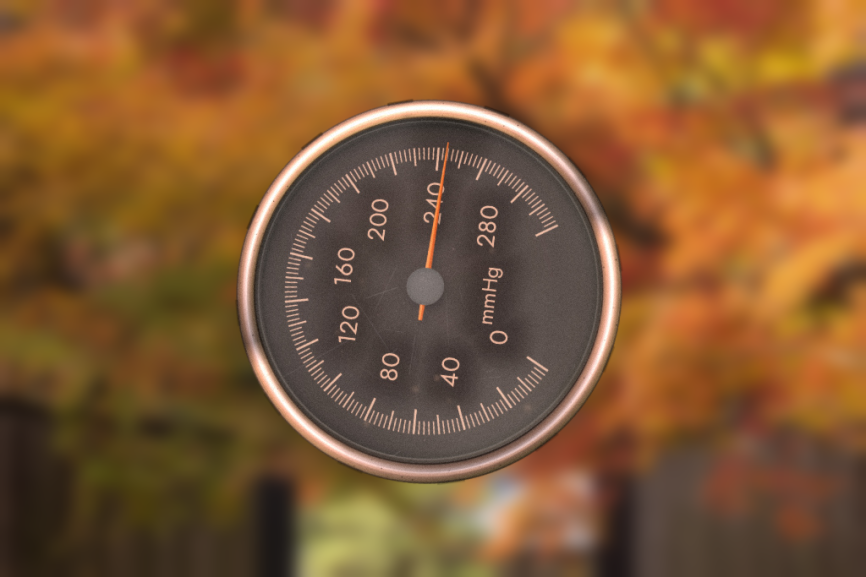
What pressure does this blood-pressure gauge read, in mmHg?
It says 244 mmHg
